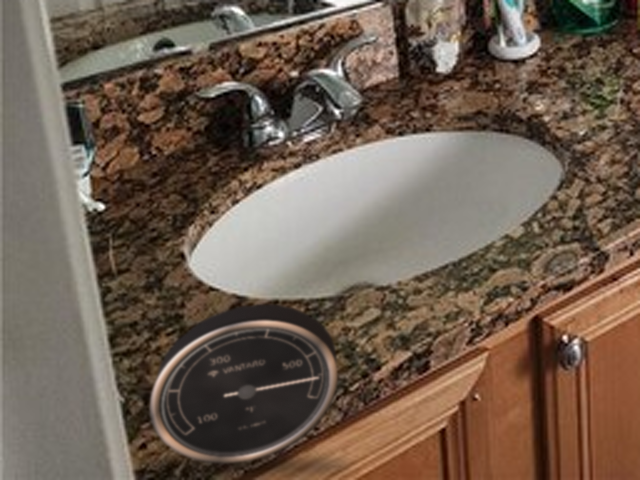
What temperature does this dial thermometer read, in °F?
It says 550 °F
